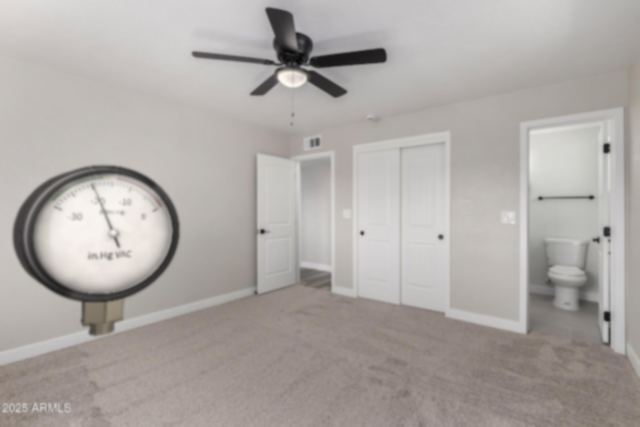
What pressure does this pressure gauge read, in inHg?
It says -20 inHg
